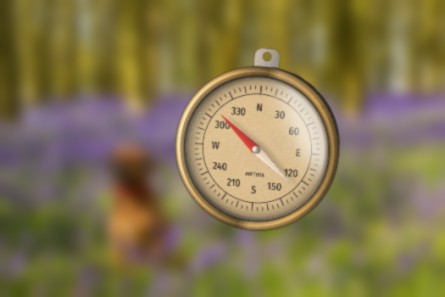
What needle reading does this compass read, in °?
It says 310 °
